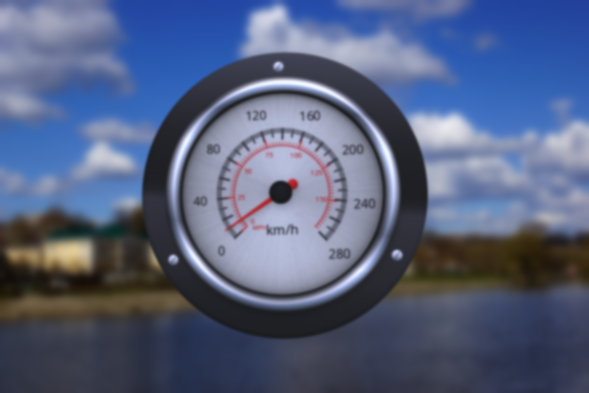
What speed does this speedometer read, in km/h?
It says 10 km/h
